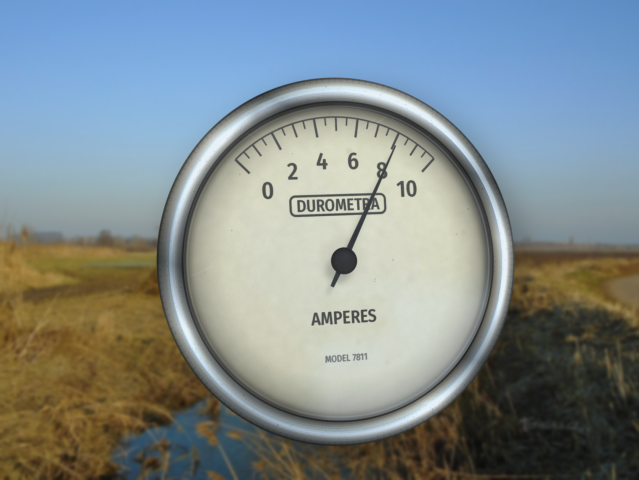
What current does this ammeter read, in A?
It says 8 A
